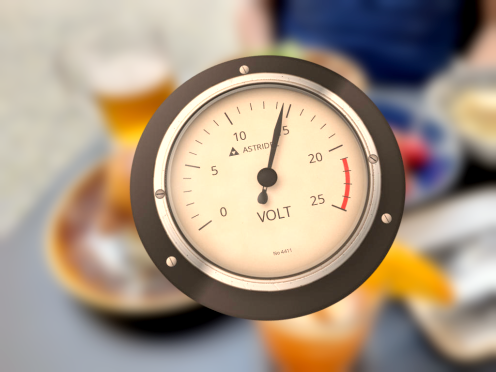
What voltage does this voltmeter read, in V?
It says 14.5 V
